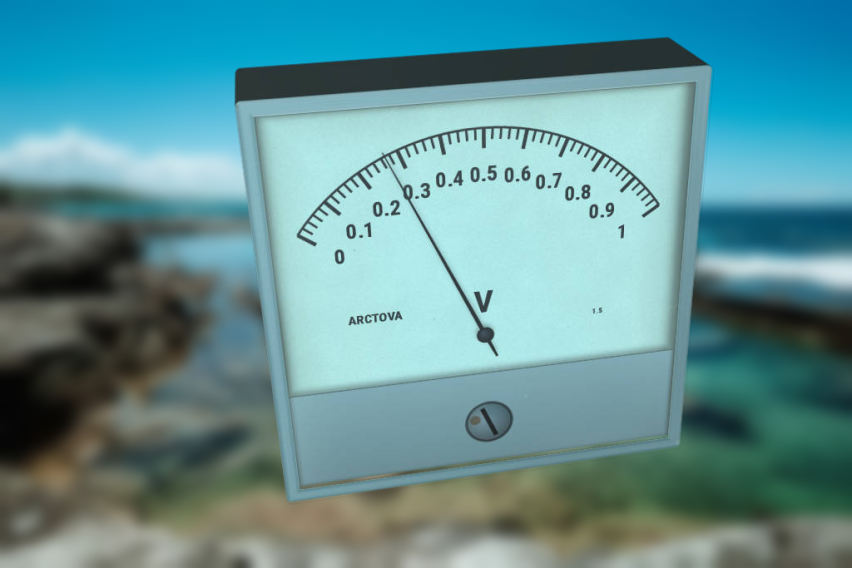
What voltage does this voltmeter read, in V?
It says 0.27 V
